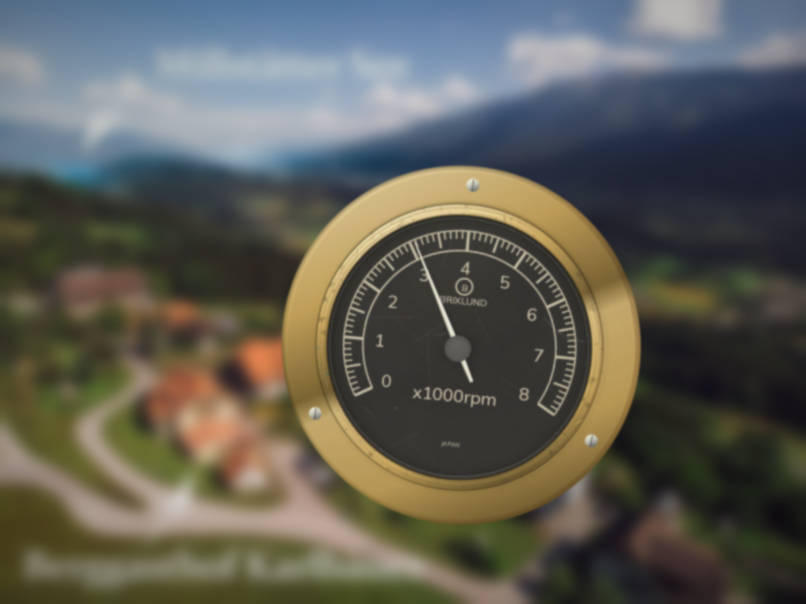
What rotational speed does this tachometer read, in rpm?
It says 3100 rpm
